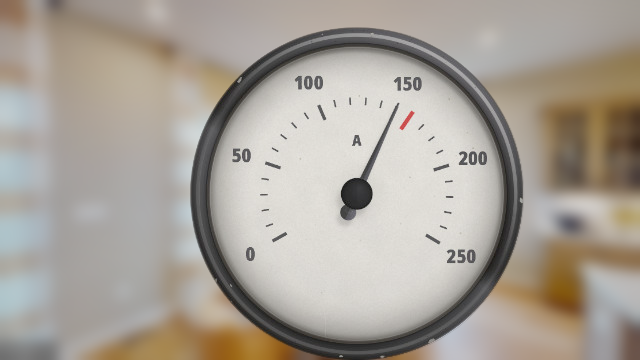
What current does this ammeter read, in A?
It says 150 A
